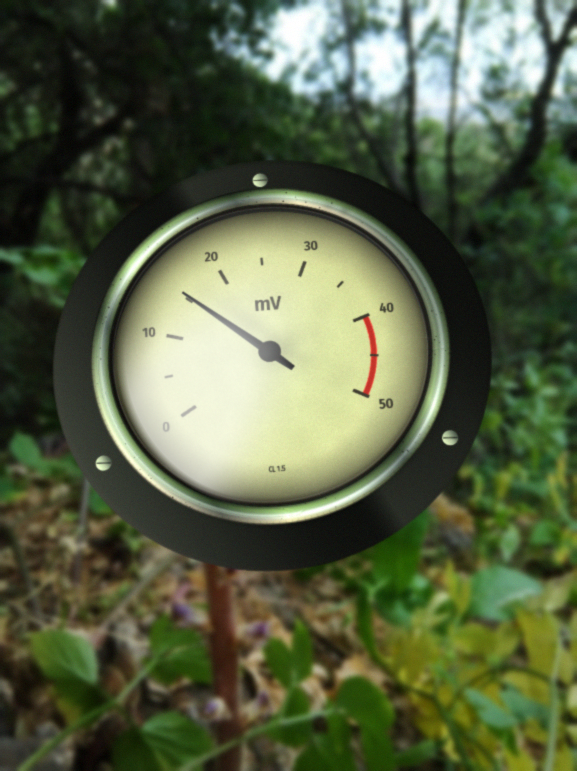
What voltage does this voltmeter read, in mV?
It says 15 mV
